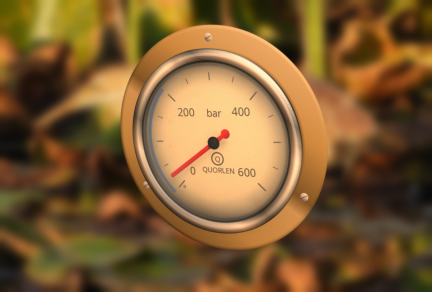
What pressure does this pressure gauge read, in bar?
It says 25 bar
